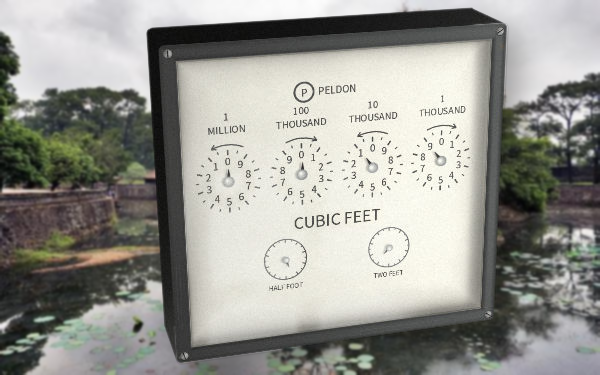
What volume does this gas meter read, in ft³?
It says 900 ft³
